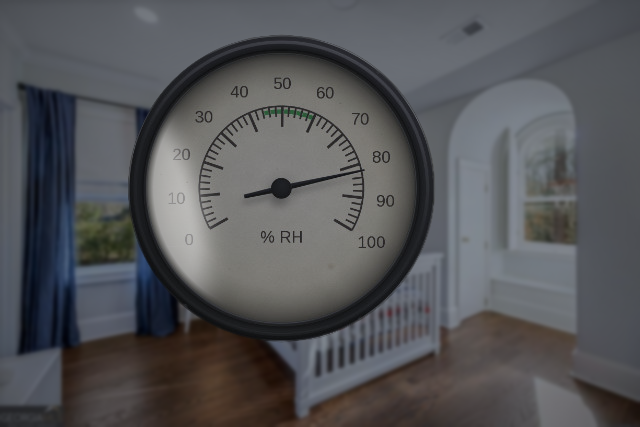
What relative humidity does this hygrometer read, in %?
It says 82 %
